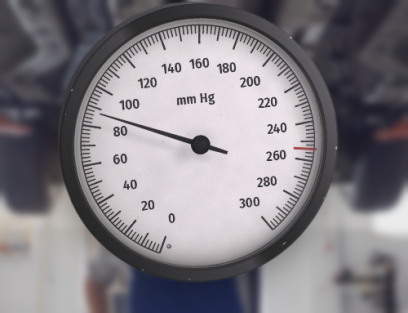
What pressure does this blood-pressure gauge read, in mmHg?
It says 88 mmHg
